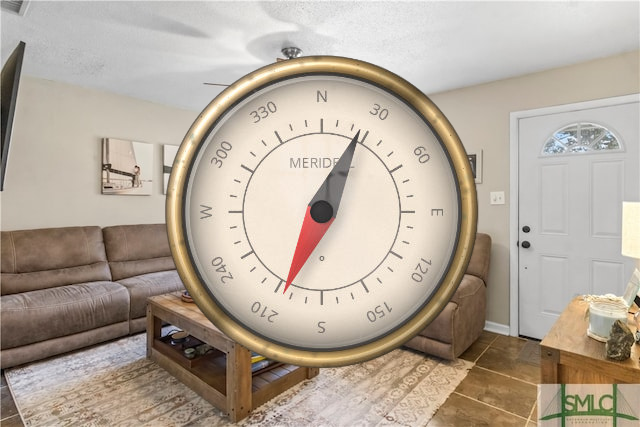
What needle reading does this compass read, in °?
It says 205 °
